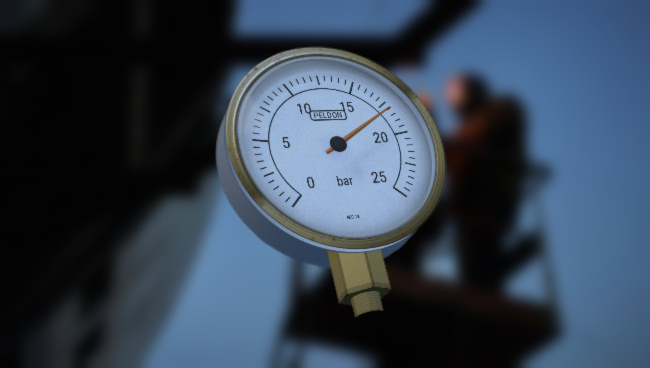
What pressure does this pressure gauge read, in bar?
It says 18 bar
